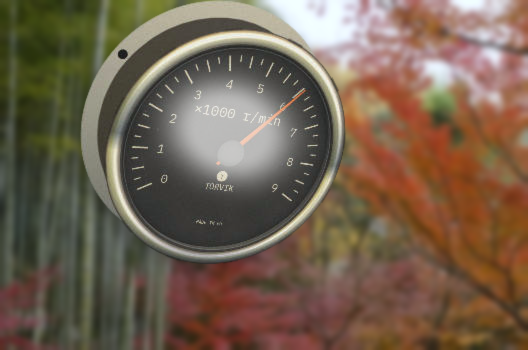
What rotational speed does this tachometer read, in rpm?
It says 6000 rpm
